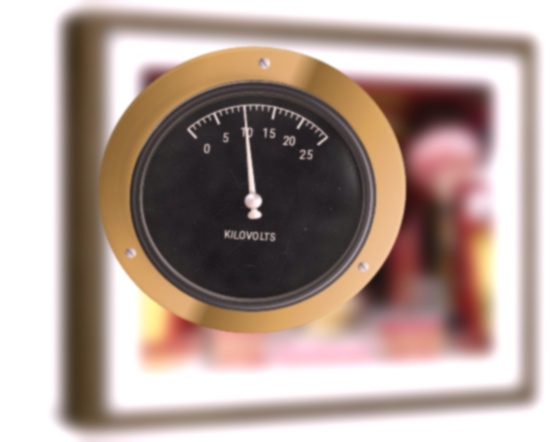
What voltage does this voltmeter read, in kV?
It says 10 kV
